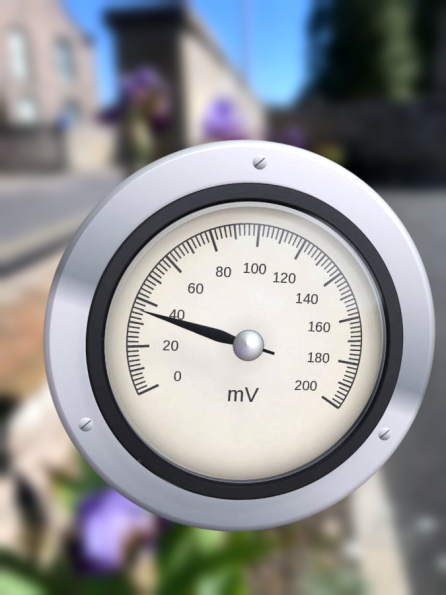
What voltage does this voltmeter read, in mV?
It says 36 mV
